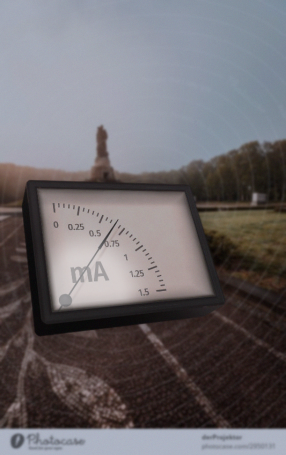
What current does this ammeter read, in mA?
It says 0.65 mA
